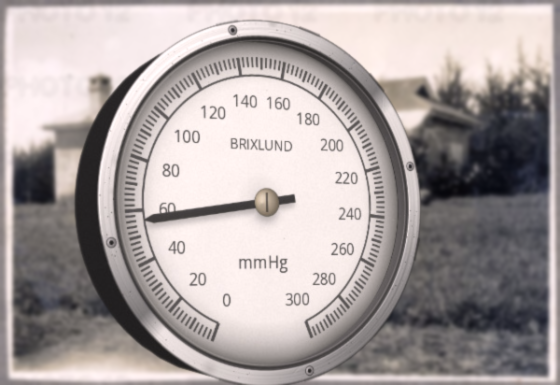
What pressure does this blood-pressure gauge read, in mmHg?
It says 56 mmHg
